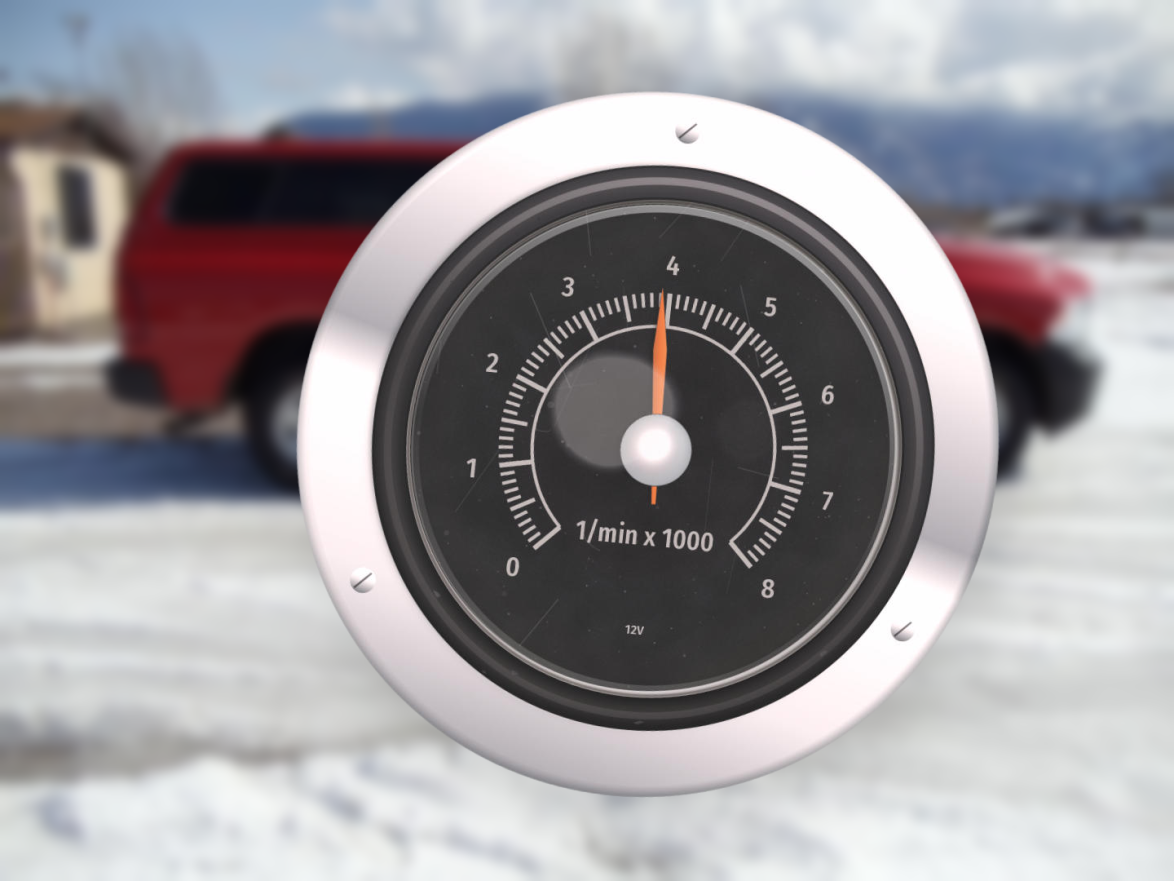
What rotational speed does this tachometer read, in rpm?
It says 3900 rpm
